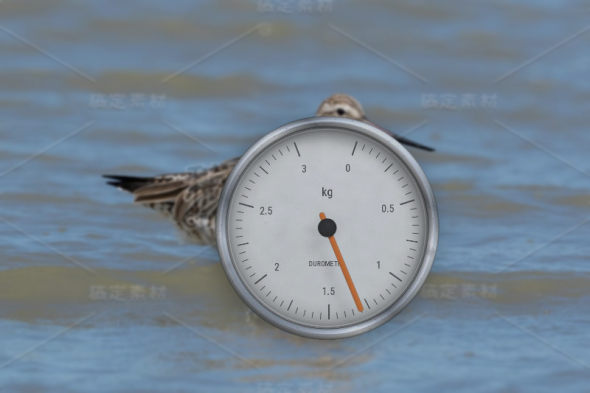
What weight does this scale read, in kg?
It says 1.3 kg
